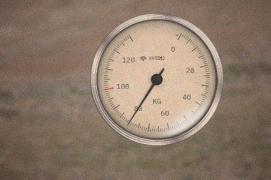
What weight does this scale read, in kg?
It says 80 kg
